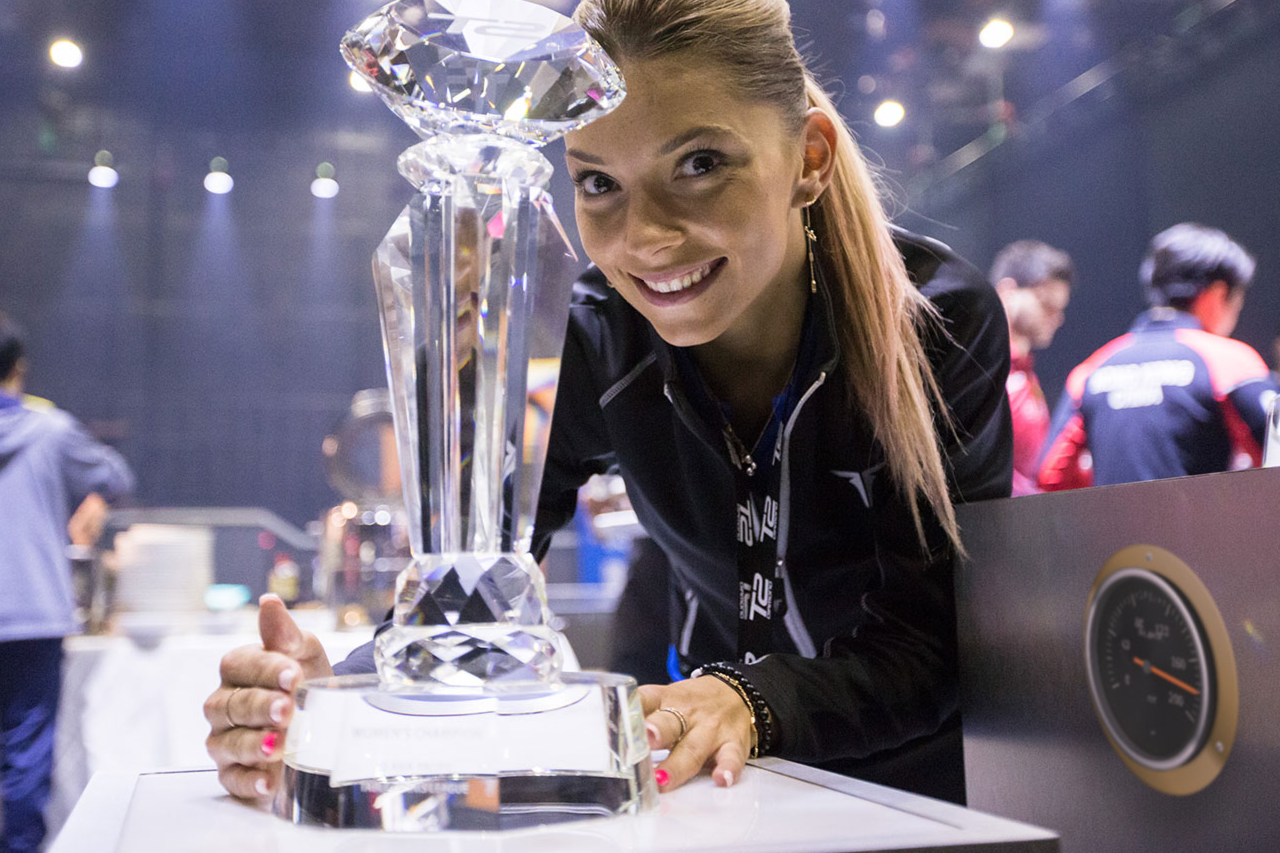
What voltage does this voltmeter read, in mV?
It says 180 mV
